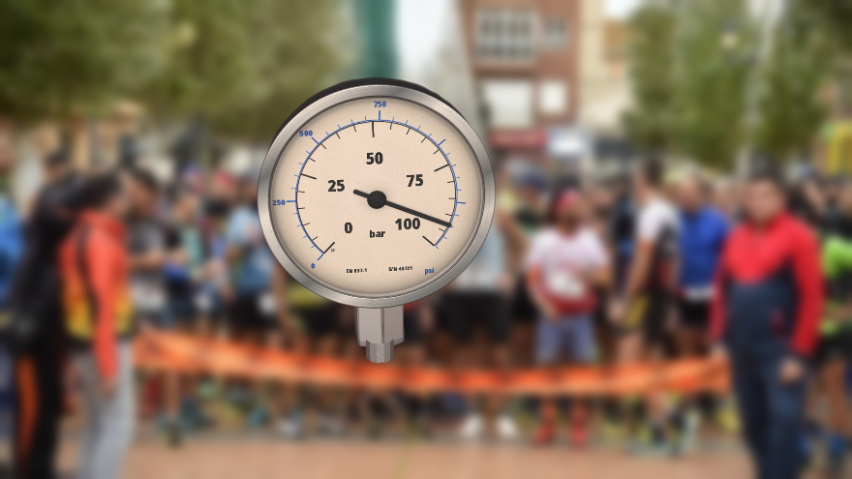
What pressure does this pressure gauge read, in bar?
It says 92.5 bar
